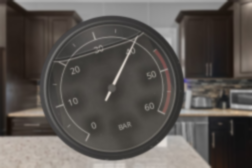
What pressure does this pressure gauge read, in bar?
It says 40 bar
